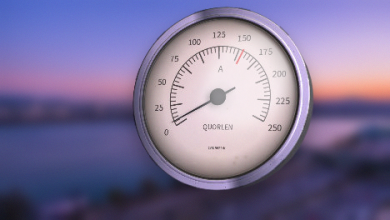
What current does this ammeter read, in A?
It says 5 A
